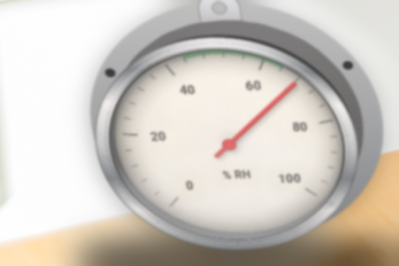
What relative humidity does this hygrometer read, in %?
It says 68 %
